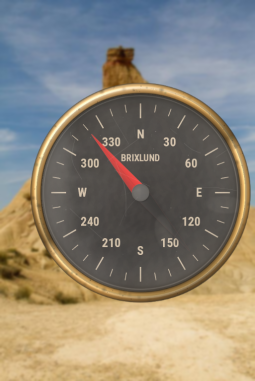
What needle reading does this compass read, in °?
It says 320 °
